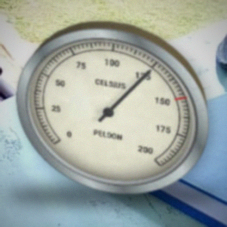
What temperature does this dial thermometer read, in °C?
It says 125 °C
